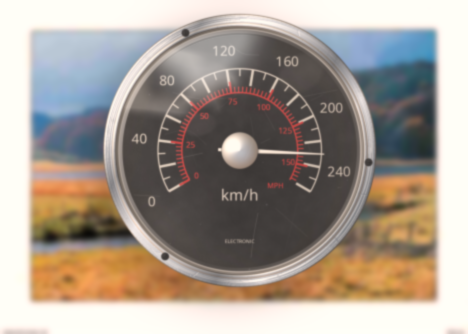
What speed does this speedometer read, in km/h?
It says 230 km/h
